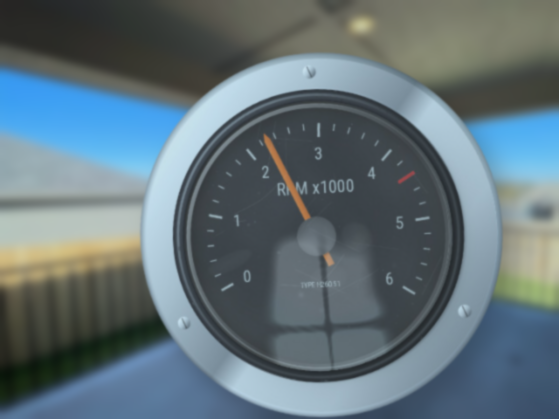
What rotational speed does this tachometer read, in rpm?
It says 2300 rpm
